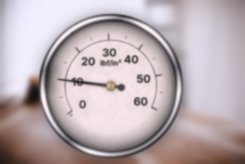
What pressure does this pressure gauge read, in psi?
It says 10 psi
